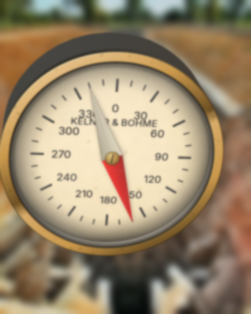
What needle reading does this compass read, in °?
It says 160 °
